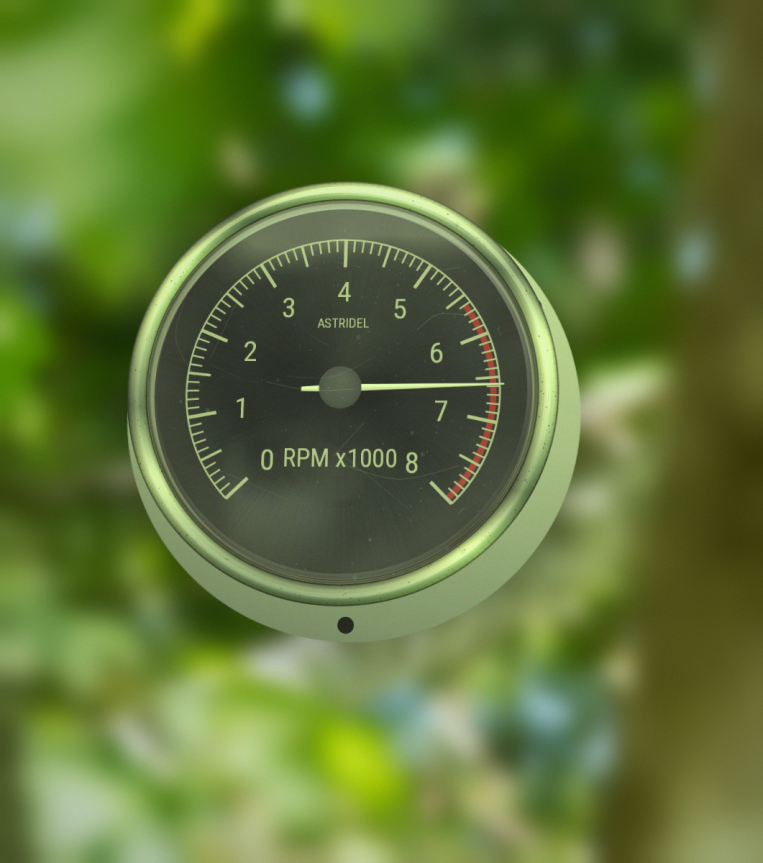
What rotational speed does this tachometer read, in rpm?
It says 6600 rpm
